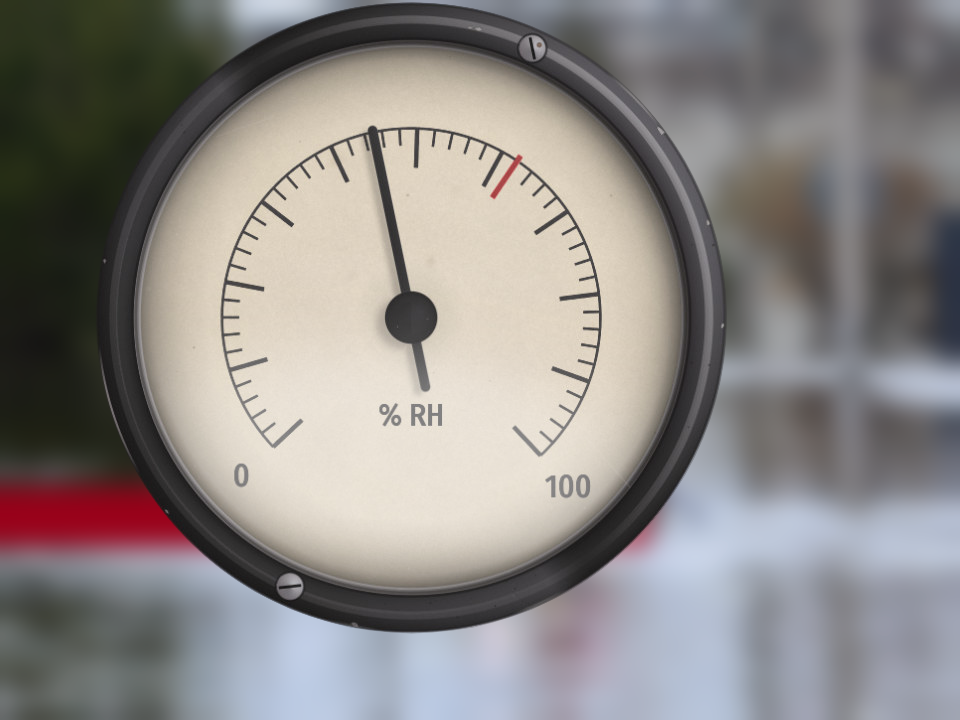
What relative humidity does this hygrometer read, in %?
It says 45 %
